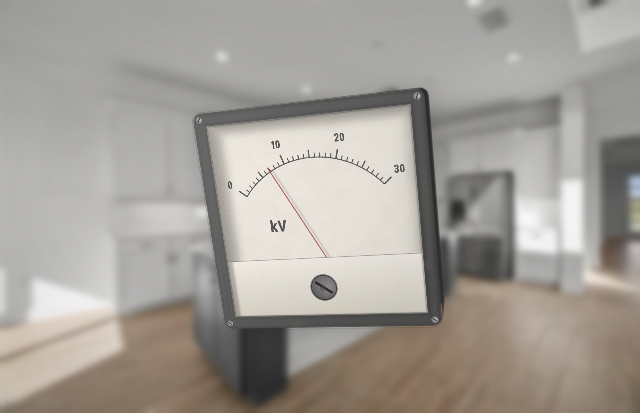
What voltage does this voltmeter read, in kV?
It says 7 kV
